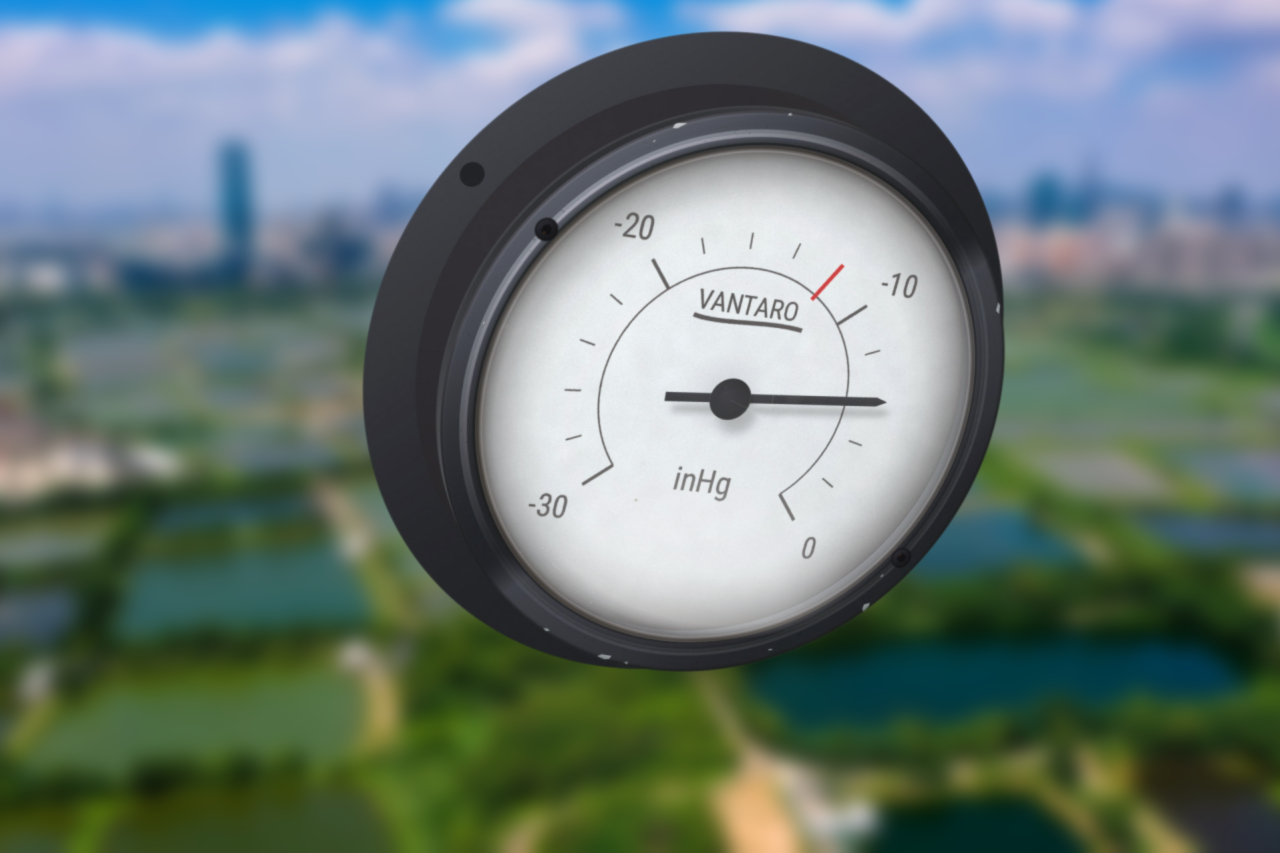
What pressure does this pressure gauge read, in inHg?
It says -6 inHg
